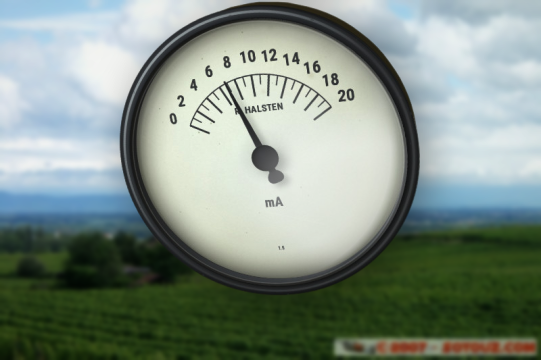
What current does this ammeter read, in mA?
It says 7 mA
